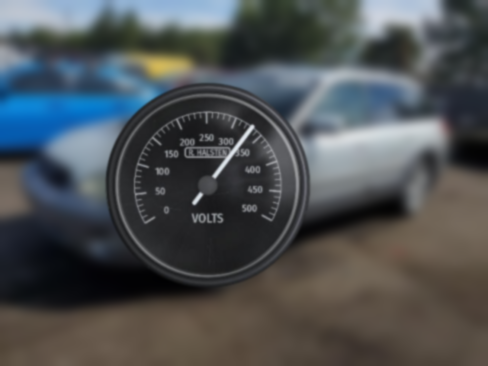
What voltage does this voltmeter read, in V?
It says 330 V
